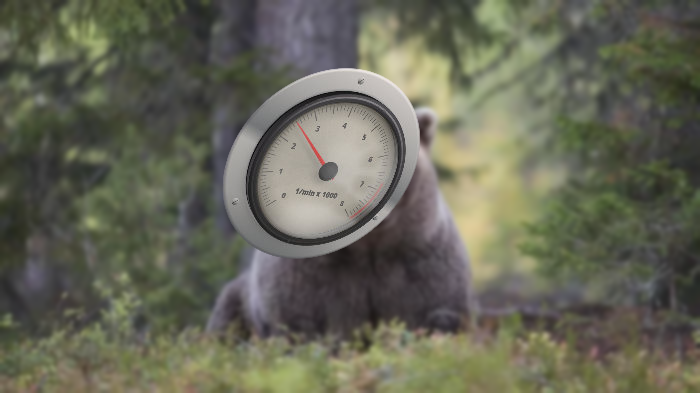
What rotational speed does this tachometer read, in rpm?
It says 2500 rpm
